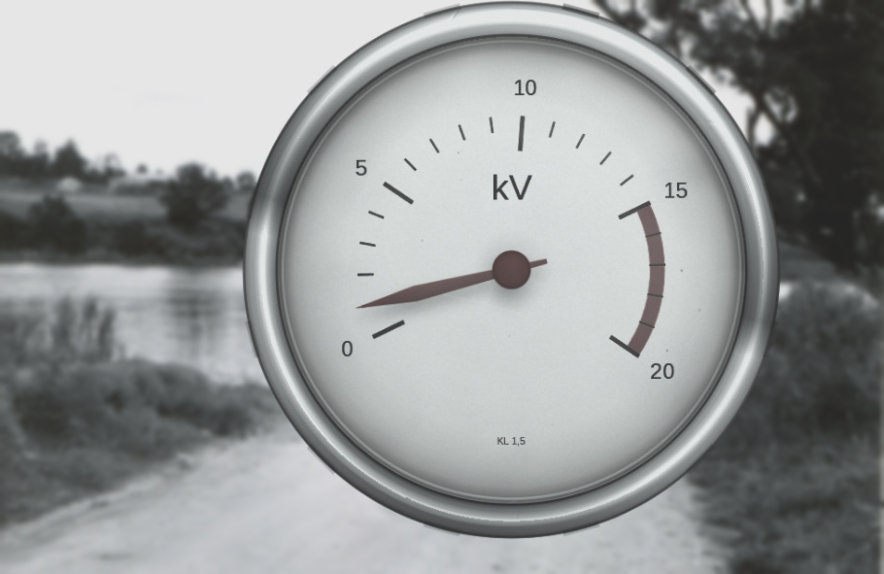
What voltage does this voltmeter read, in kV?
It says 1 kV
